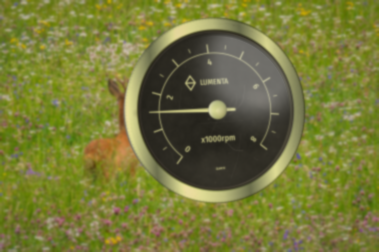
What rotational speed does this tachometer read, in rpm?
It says 1500 rpm
